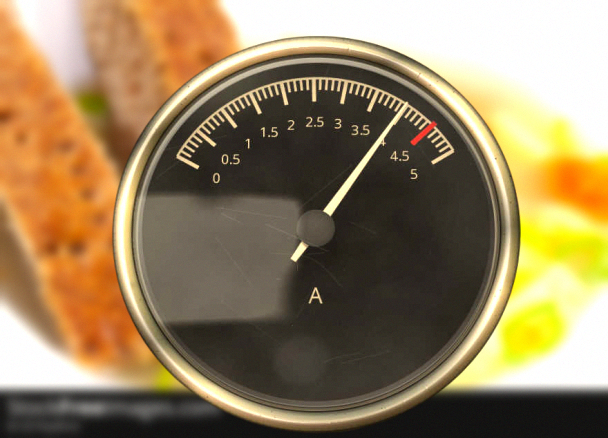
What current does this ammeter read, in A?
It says 4 A
